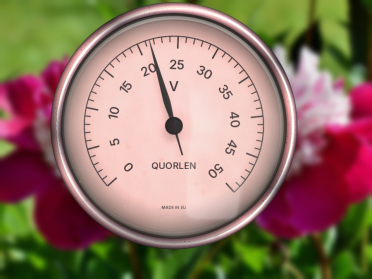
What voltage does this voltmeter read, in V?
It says 21.5 V
